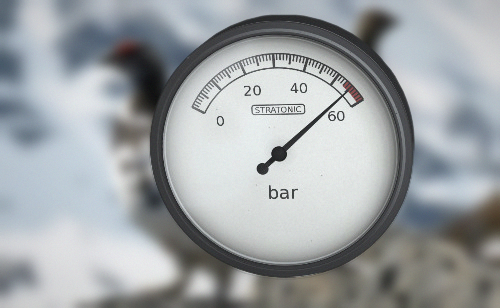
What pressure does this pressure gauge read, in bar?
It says 55 bar
